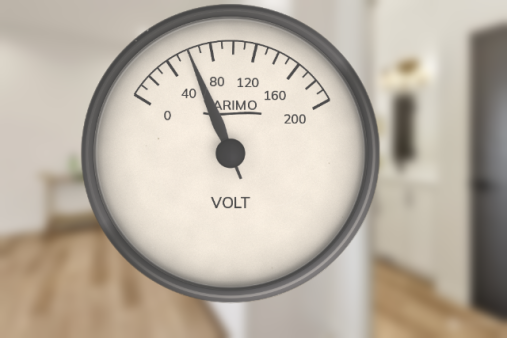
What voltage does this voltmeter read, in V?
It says 60 V
